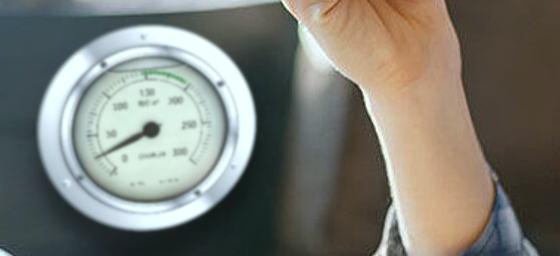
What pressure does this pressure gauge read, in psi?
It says 25 psi
